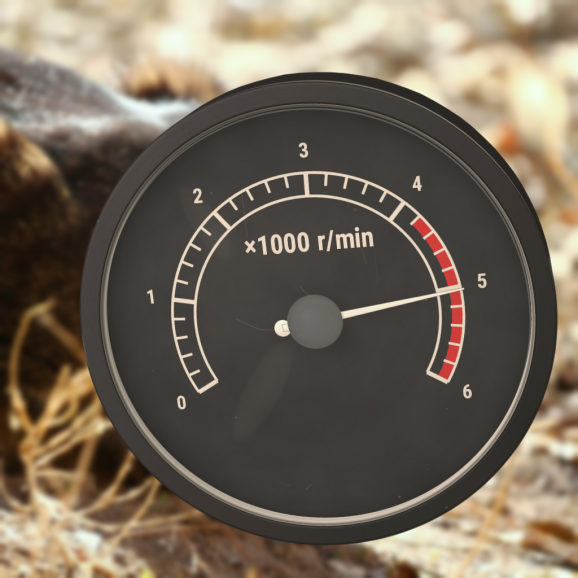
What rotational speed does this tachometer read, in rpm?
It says 5000 rpm
